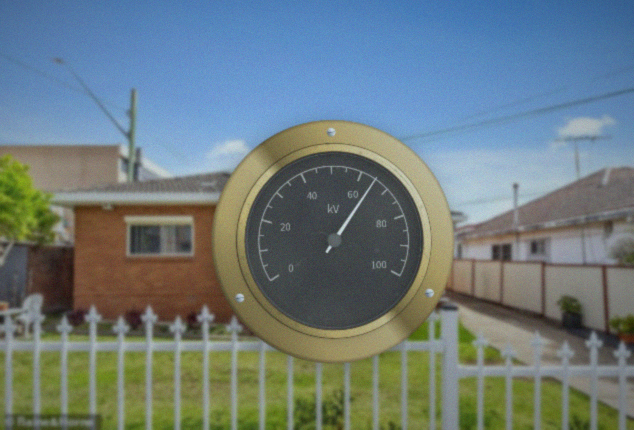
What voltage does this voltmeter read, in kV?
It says 65 kV
